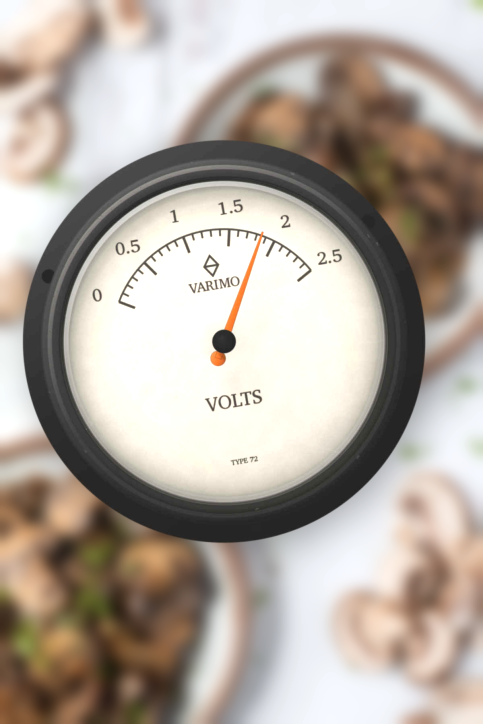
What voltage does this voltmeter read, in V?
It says 1.85 V
